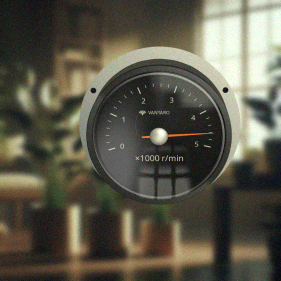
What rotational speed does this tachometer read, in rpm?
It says 4600 rpm
